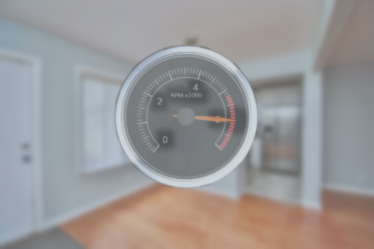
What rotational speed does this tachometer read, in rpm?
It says 6000 rpm
